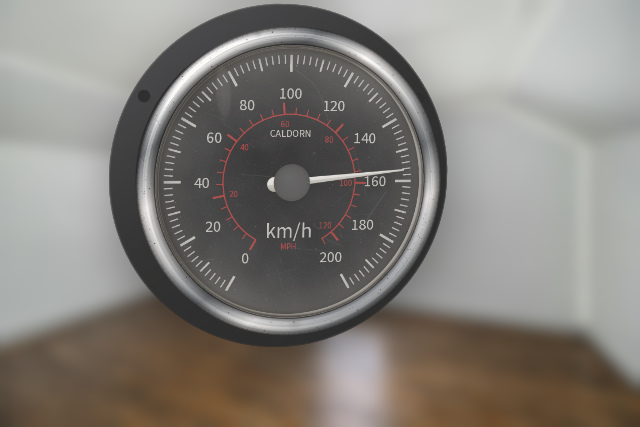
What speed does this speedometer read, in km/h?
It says 156 km/h
